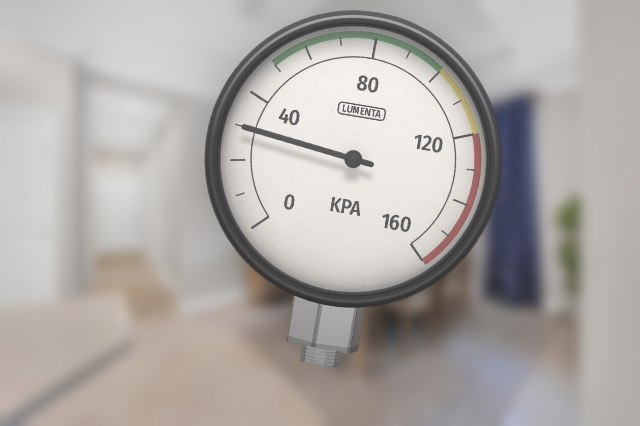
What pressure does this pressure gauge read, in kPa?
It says 30 kPa
